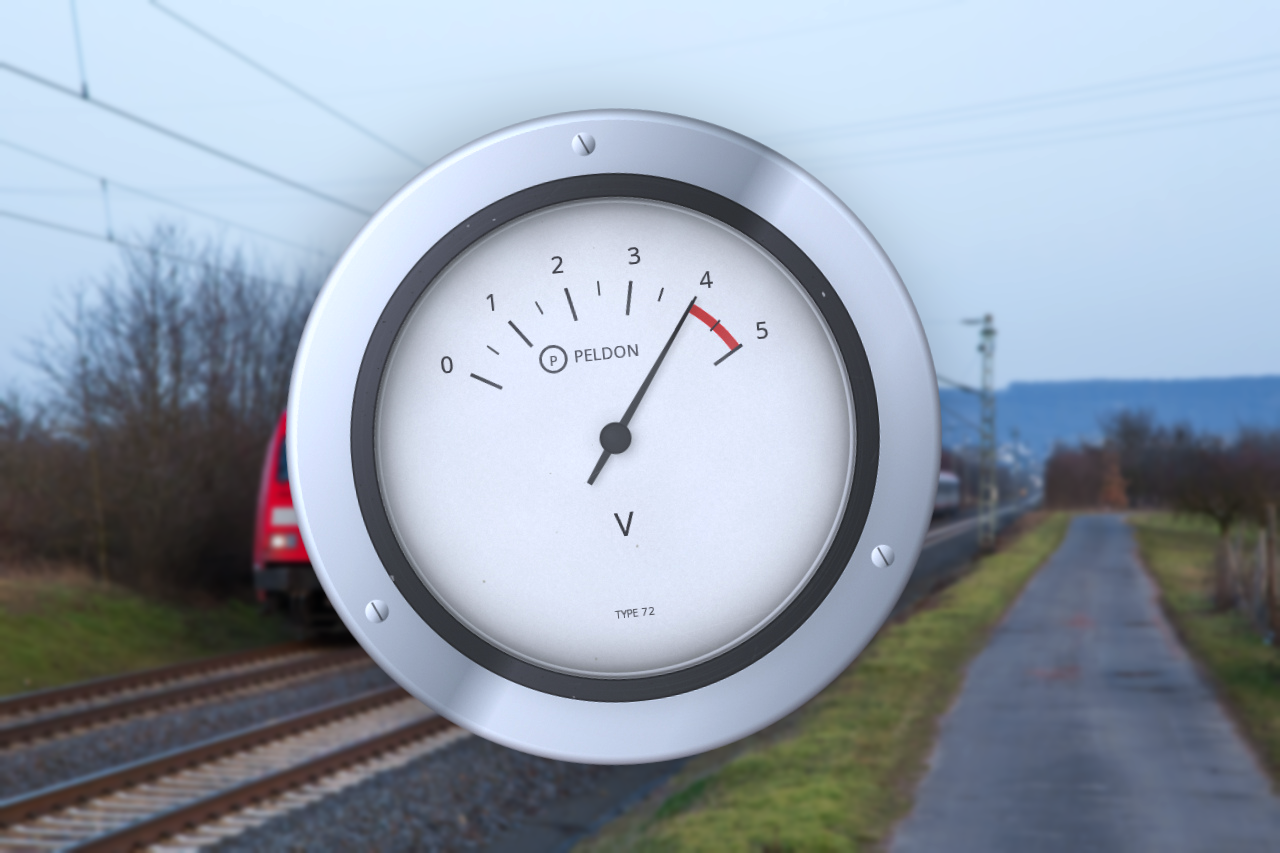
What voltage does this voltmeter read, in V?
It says 4 V
